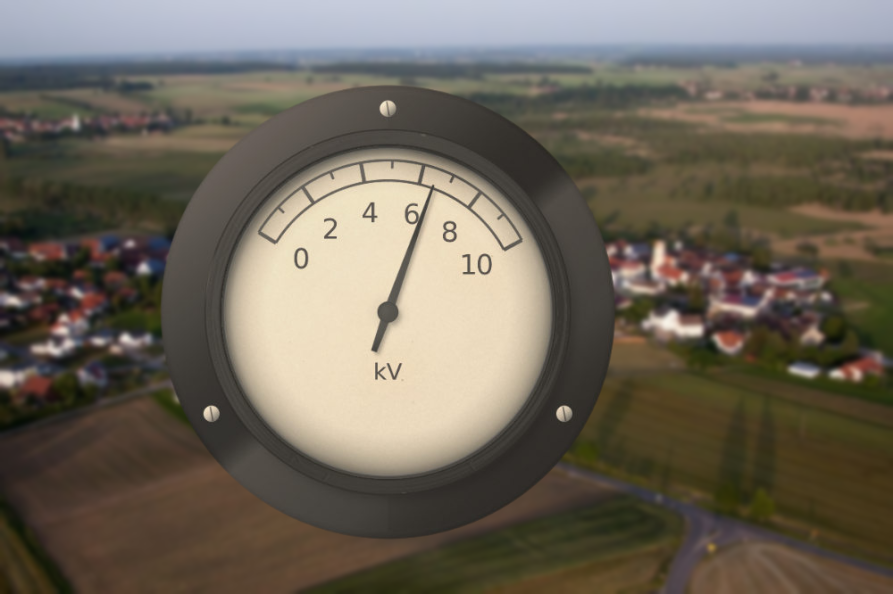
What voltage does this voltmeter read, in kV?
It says 6.5 kV
